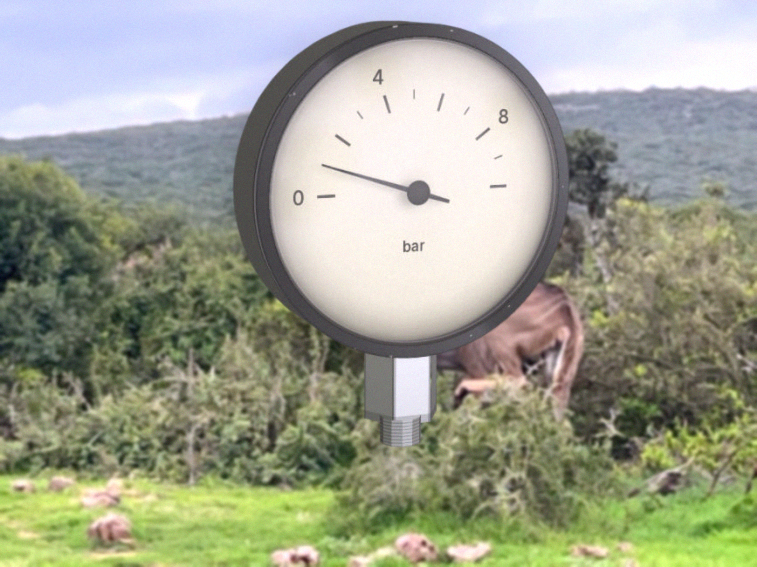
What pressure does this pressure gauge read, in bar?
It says 1 bar
